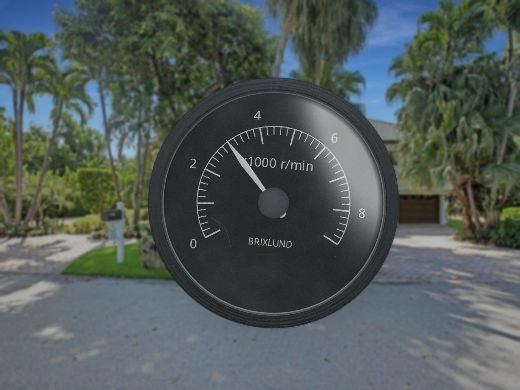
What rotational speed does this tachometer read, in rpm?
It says 3000 rpm
